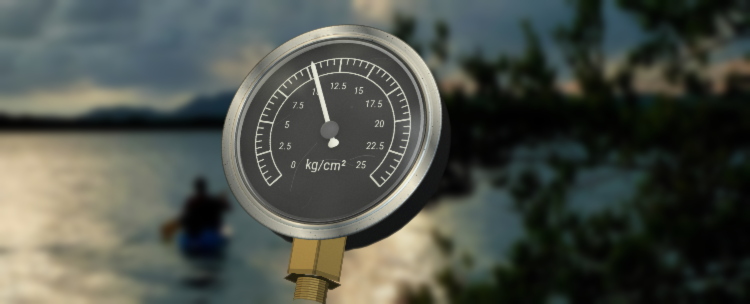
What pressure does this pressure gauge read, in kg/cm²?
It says 10.5 kg/cm²
